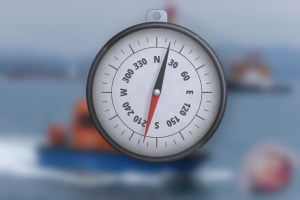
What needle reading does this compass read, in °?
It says 195 °
